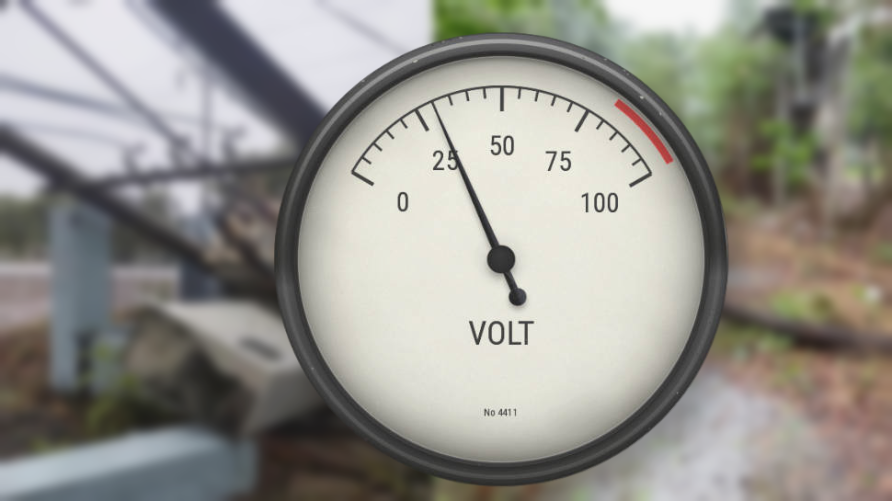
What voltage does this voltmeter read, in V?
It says 30 V
